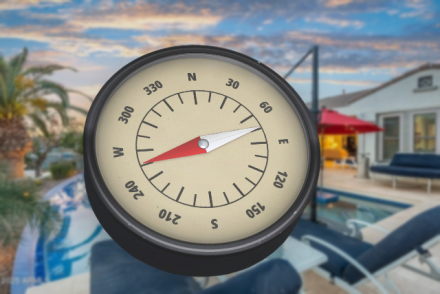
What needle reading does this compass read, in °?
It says 255 °
